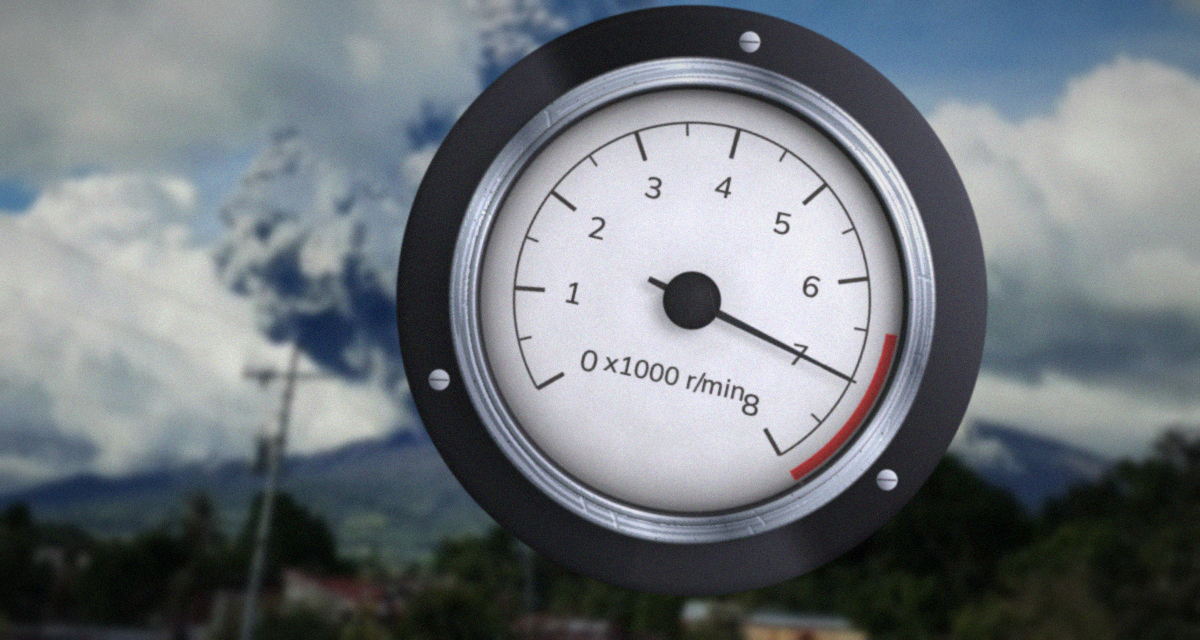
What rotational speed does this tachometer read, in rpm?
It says 7000 rpm
